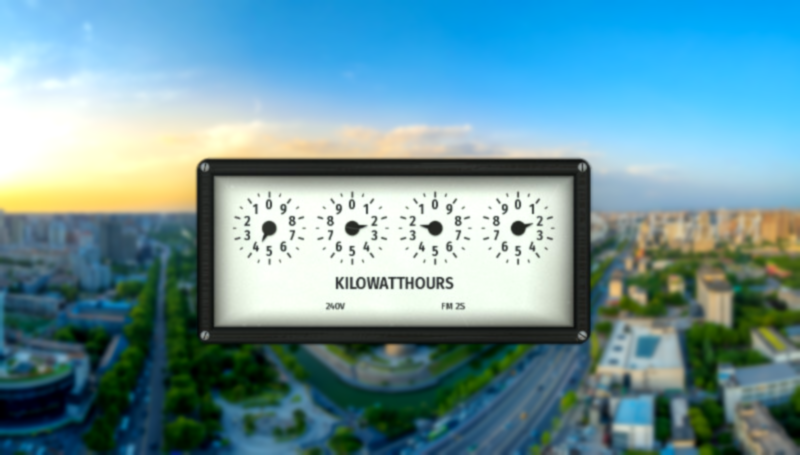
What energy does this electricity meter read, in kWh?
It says 4222 kWh
